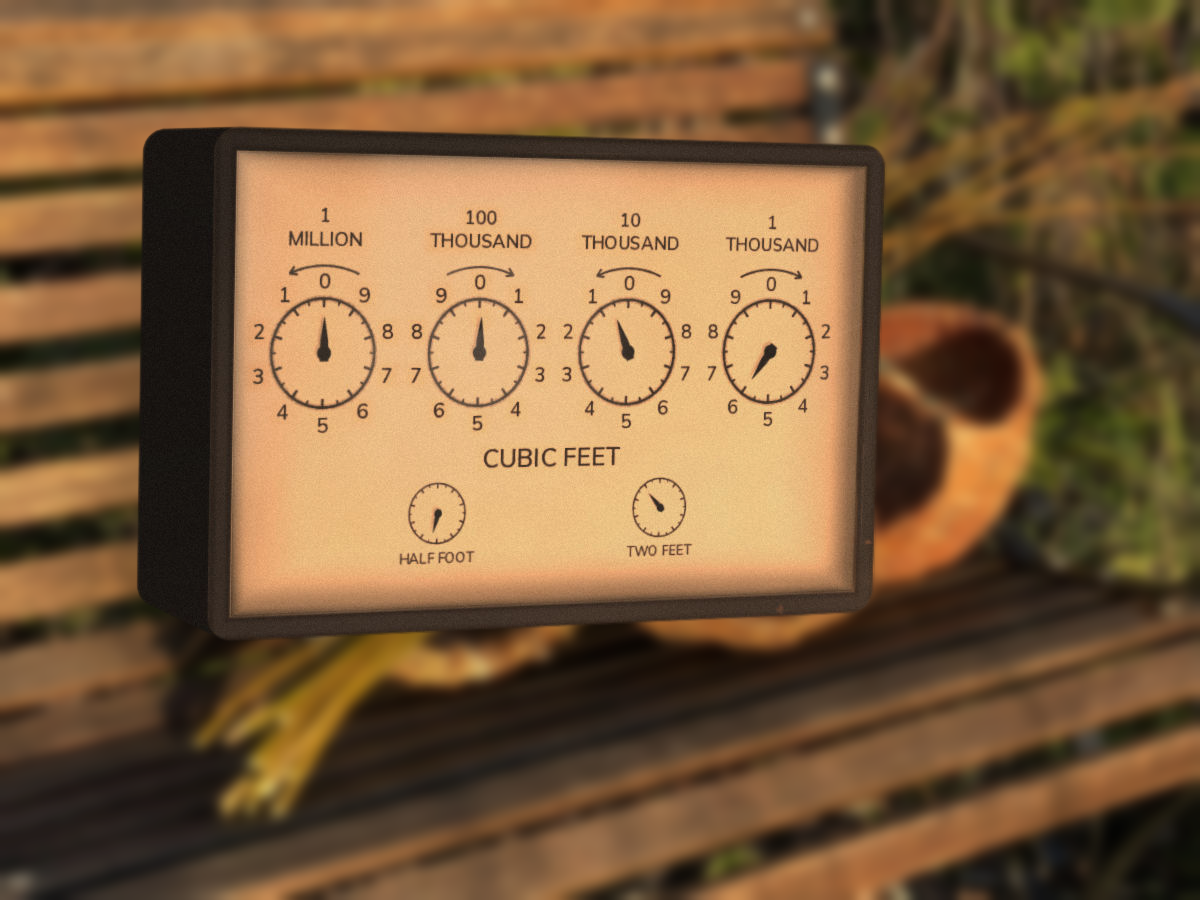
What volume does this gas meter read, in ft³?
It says 600 ft³
